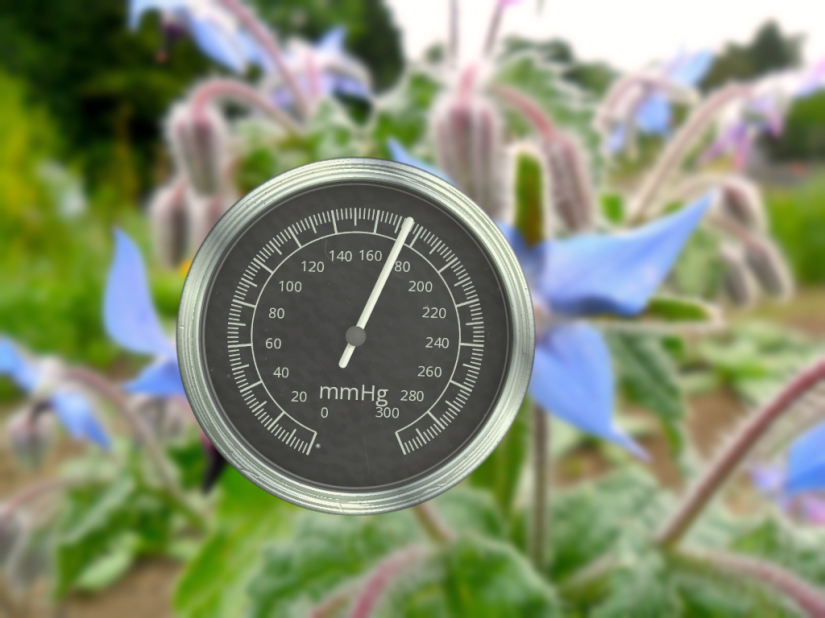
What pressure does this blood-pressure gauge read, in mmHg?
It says 174 mmHg
